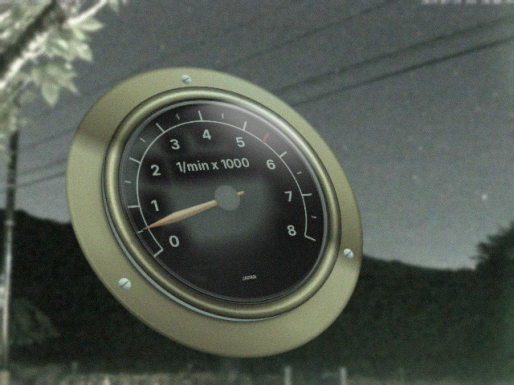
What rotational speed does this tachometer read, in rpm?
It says 500 rpm
